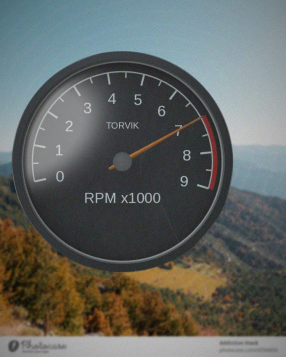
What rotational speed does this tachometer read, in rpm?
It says 7000 rpm
